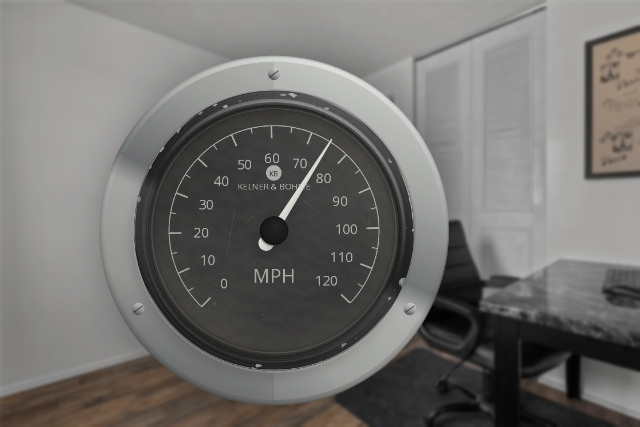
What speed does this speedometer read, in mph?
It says 75 mph
